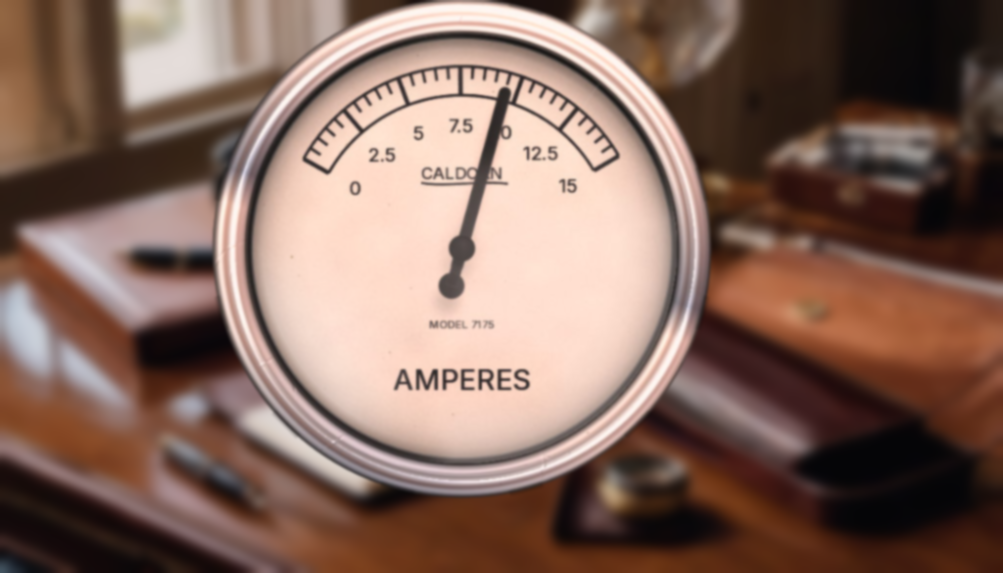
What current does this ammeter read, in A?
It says 9.5 A
